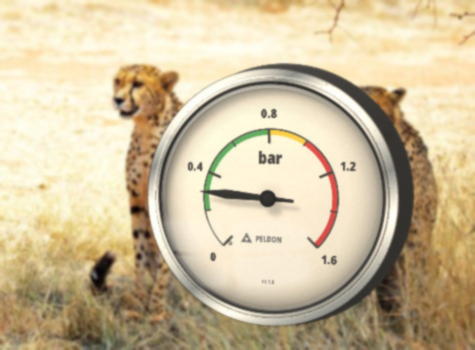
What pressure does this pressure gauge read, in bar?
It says 0.3 bar
